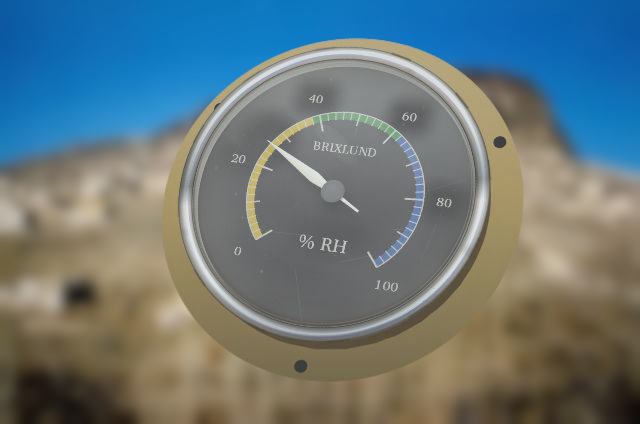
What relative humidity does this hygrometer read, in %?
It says 26 %
